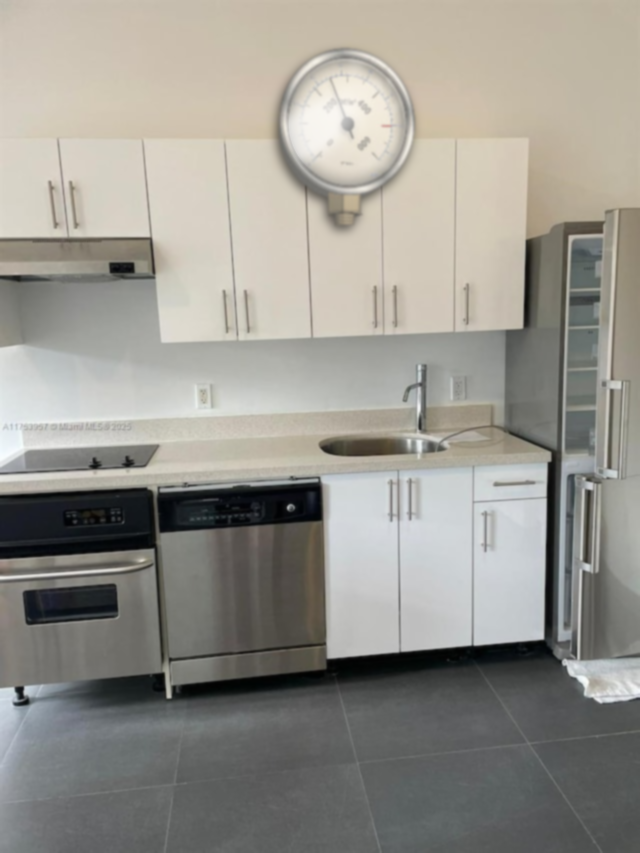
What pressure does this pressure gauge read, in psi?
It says 250 psi
